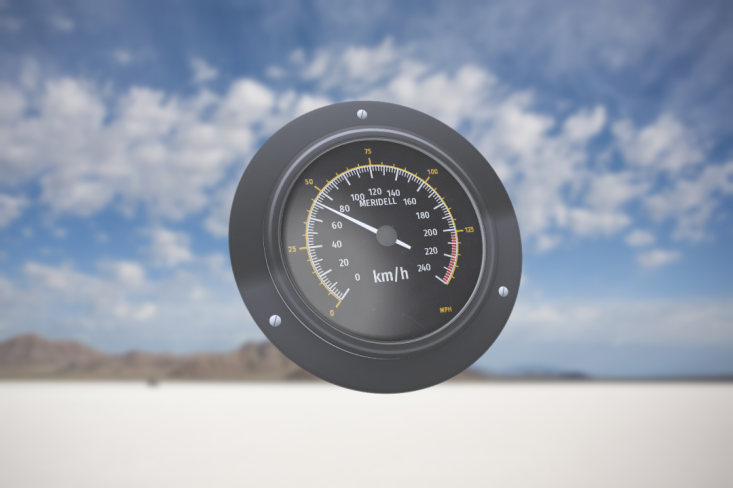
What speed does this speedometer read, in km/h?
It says 70 km/h
